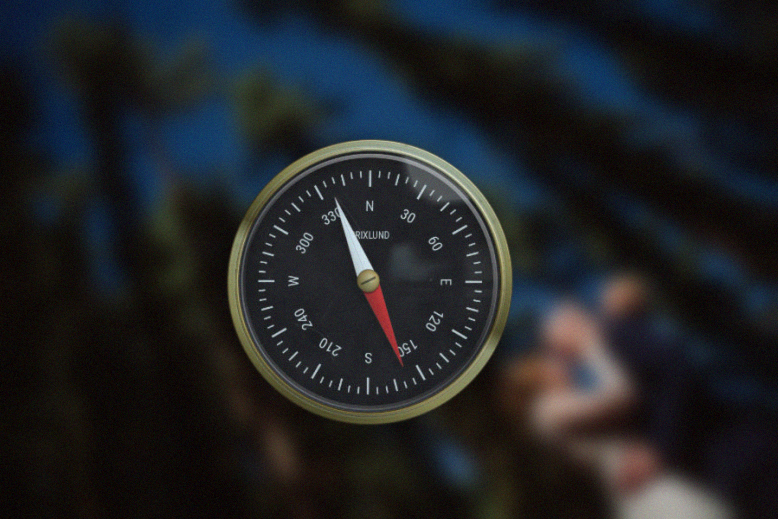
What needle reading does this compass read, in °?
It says 157.5 °
